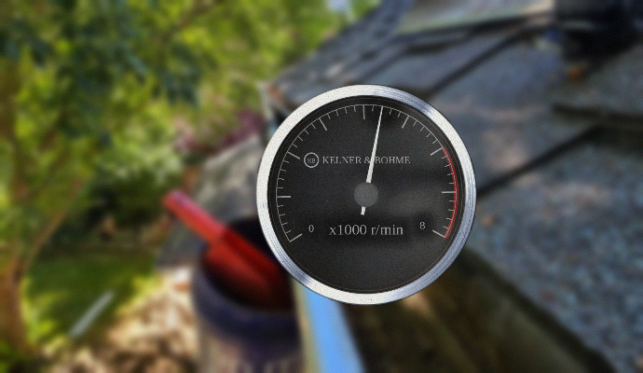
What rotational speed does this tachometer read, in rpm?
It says 4400 rpm
